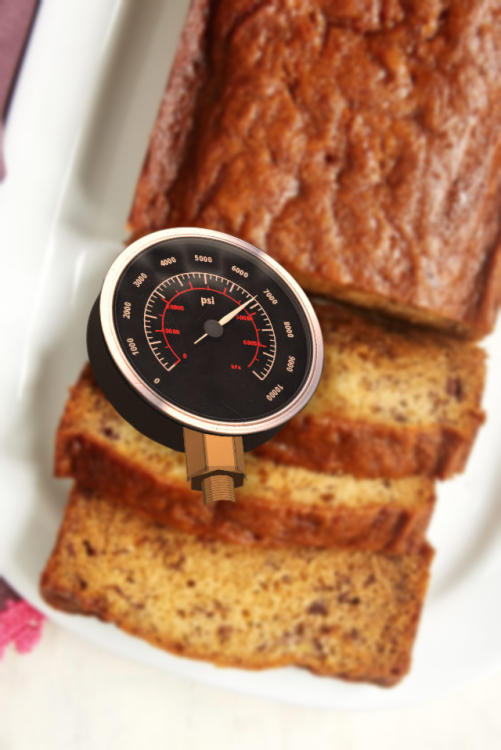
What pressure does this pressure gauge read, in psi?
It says 6800 psi
